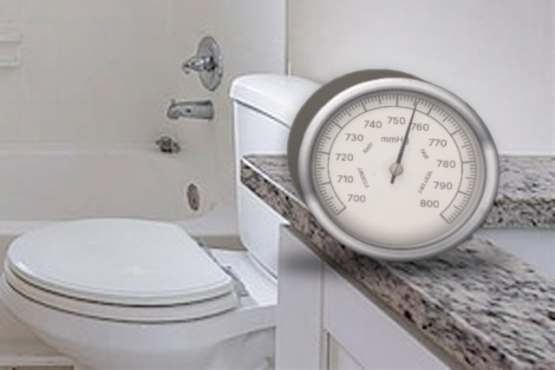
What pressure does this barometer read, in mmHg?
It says 755 mmHg
